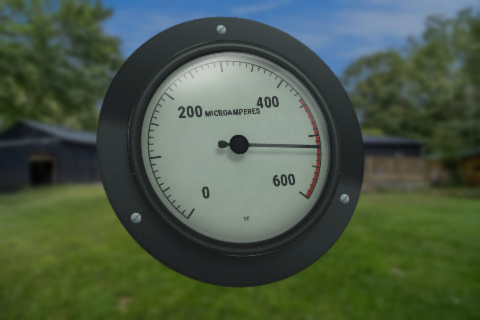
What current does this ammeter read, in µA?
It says 520 µA
